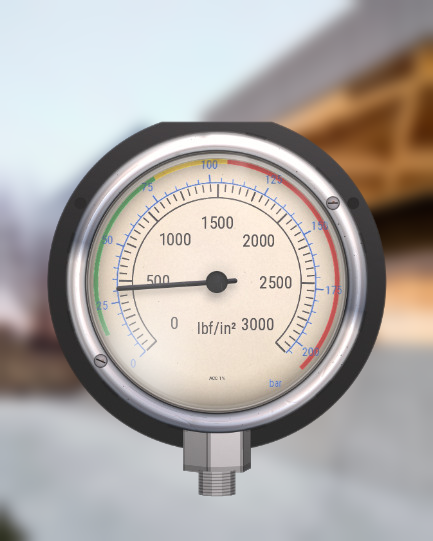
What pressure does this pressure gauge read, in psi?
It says 450 psi
